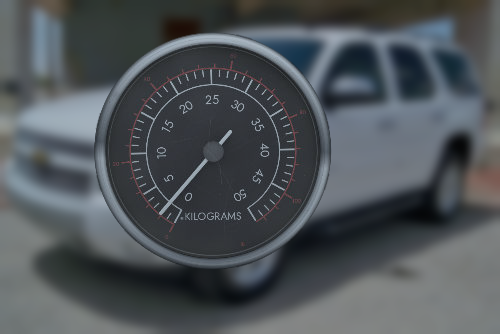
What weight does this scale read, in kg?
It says 2 kg
